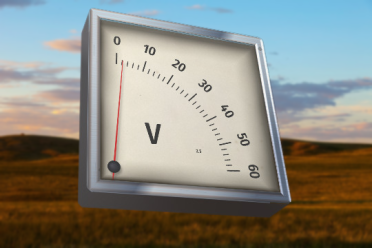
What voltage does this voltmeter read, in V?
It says 2 V
